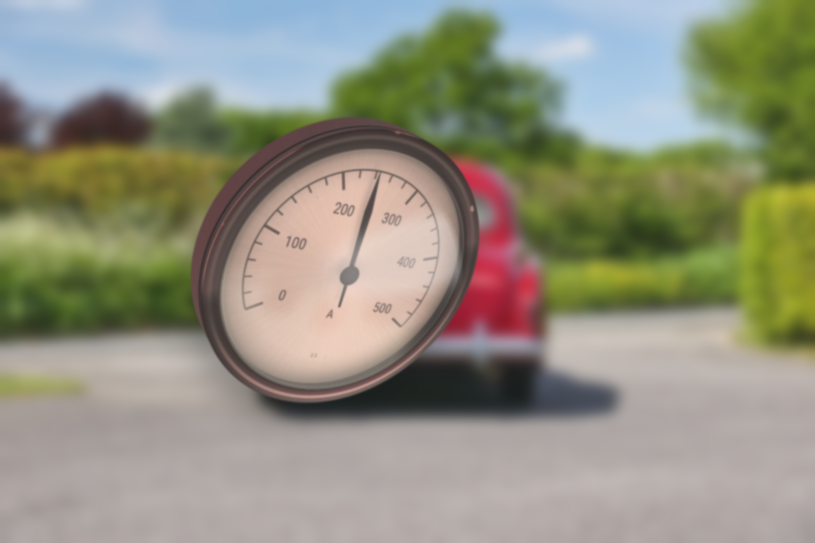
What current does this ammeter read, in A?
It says 240 A
